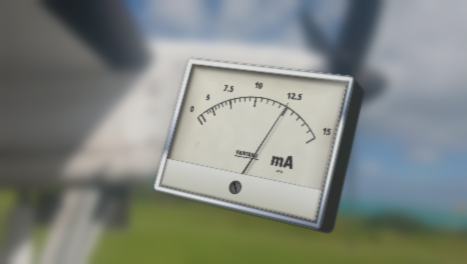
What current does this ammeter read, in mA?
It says 12.5 mA
